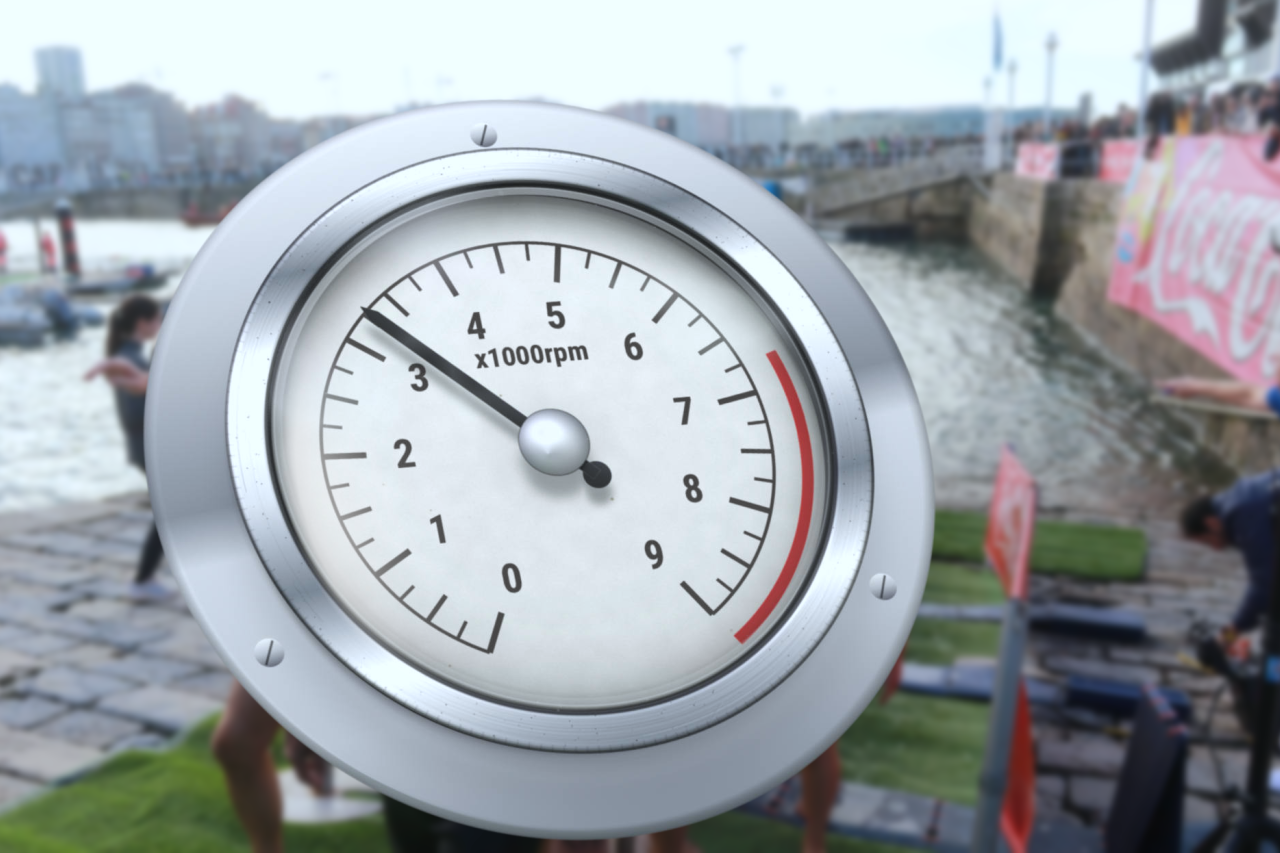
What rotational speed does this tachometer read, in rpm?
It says 3250 rpm
